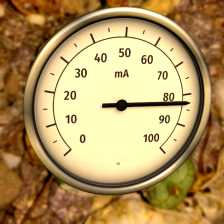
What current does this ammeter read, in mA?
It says 82.5 mA
